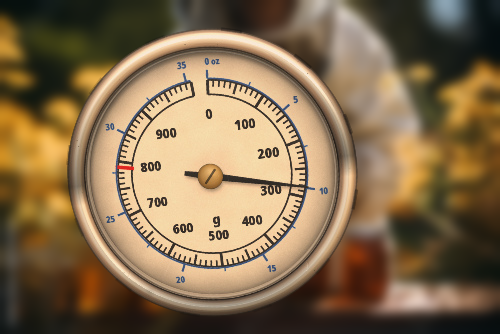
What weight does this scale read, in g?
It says 280 g
